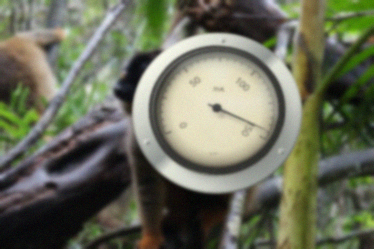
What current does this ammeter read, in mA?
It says 145 mA
